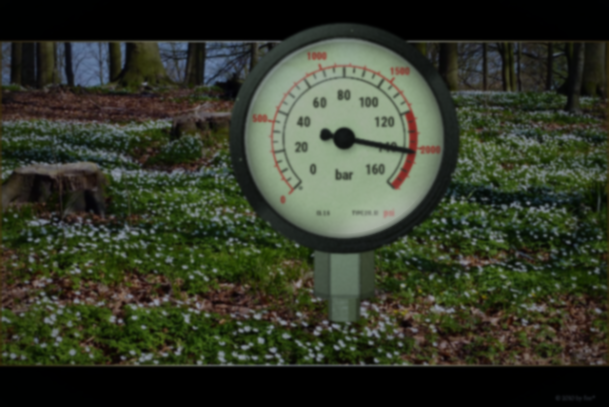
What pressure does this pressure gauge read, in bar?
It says 140 bar
